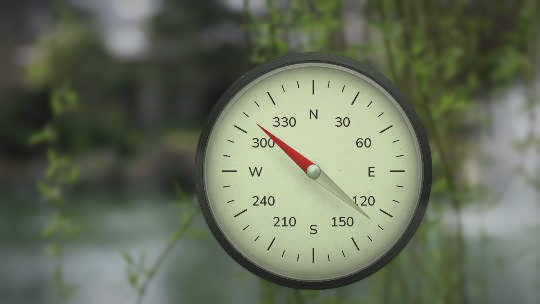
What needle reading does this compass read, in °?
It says 310 °
